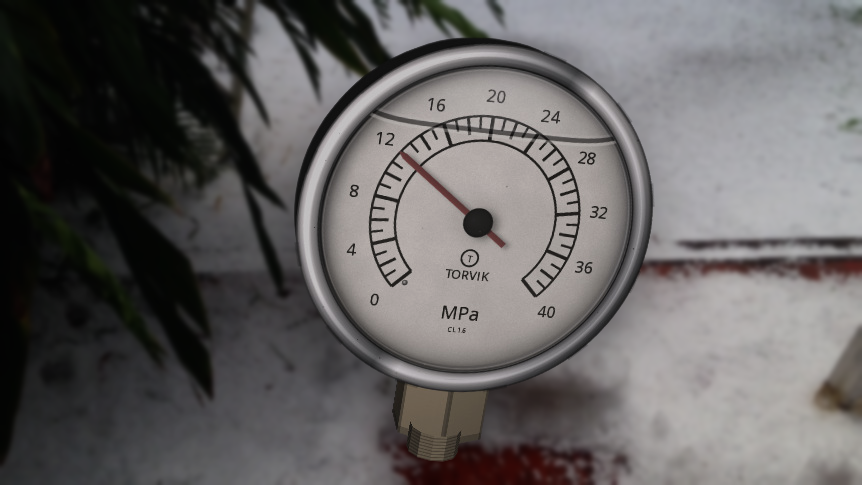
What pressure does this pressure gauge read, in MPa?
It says 12 MPa
